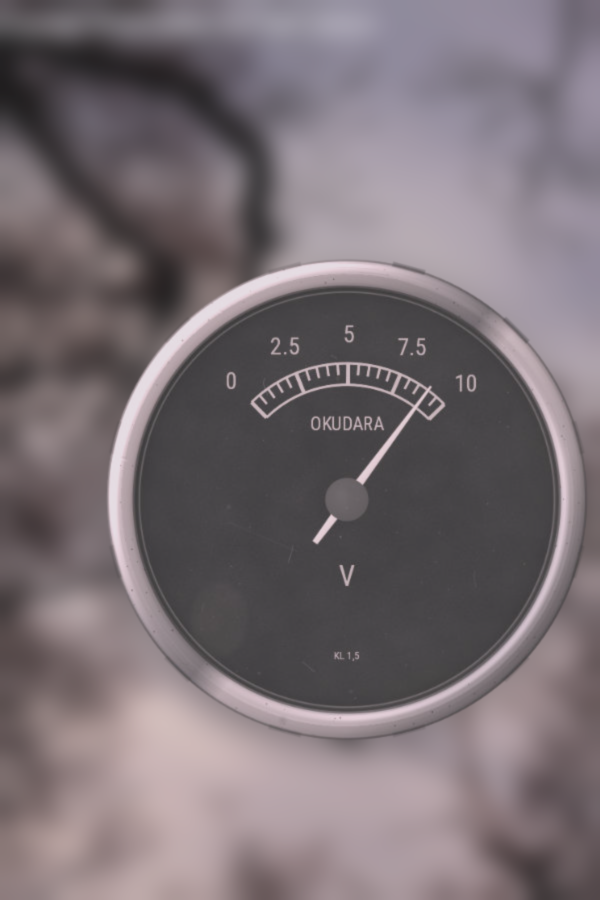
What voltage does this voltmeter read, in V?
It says 9 V
